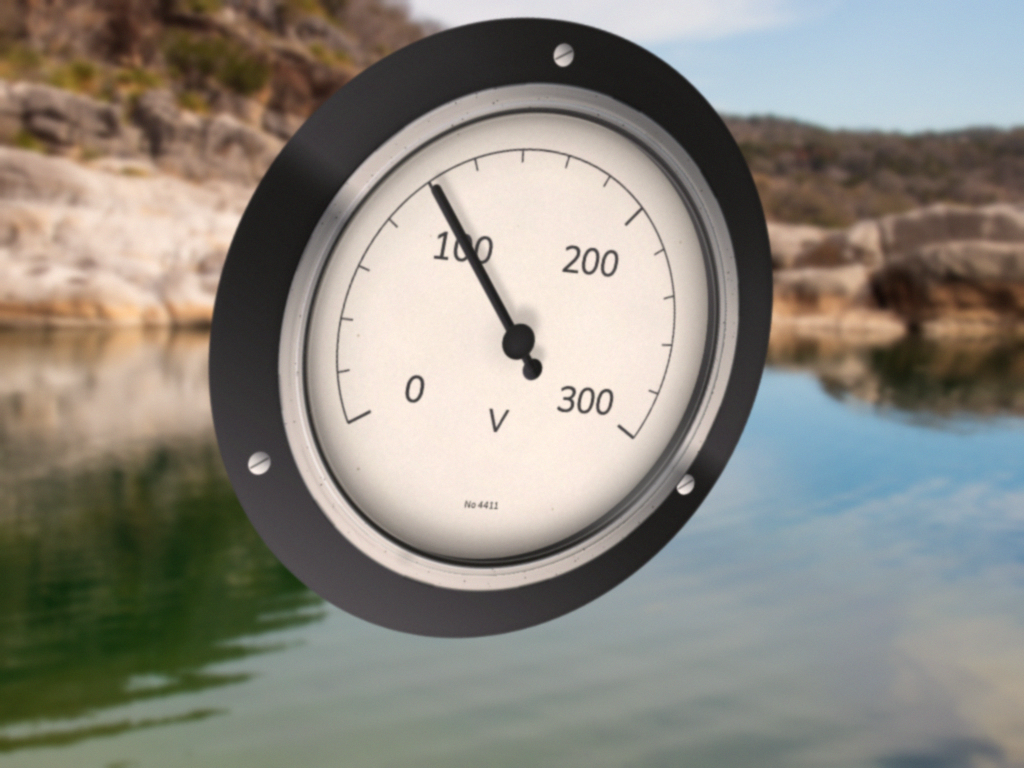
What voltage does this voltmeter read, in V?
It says 100 V
